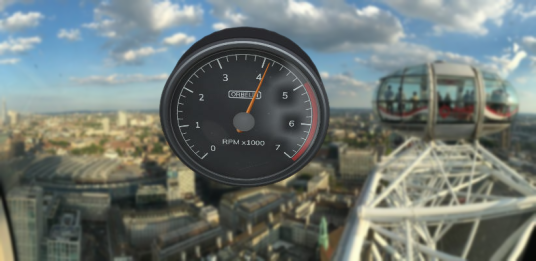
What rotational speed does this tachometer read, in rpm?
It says 4100 rpm
